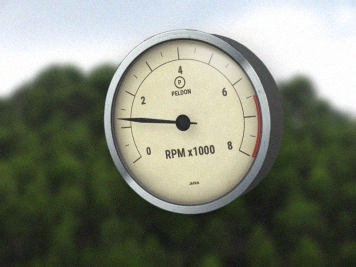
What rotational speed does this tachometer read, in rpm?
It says 1250 rpm
